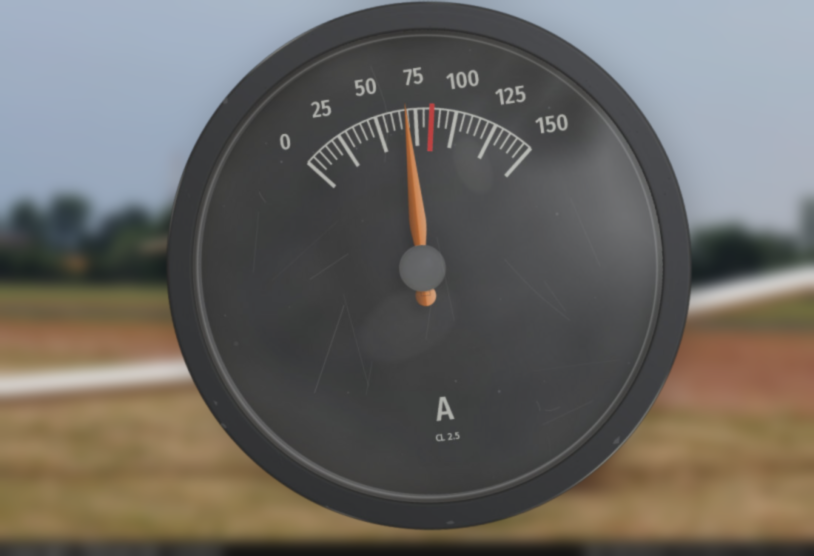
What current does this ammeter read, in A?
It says 70 A
